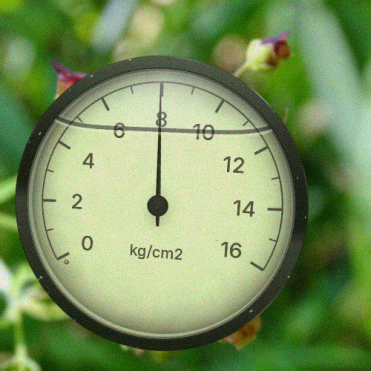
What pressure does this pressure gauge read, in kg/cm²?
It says 8 kg/cm²
